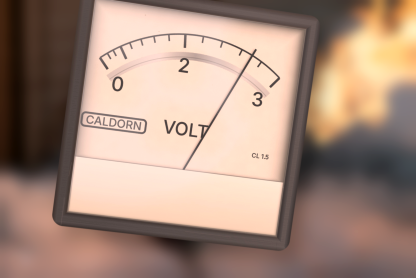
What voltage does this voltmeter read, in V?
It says 2.7 V
